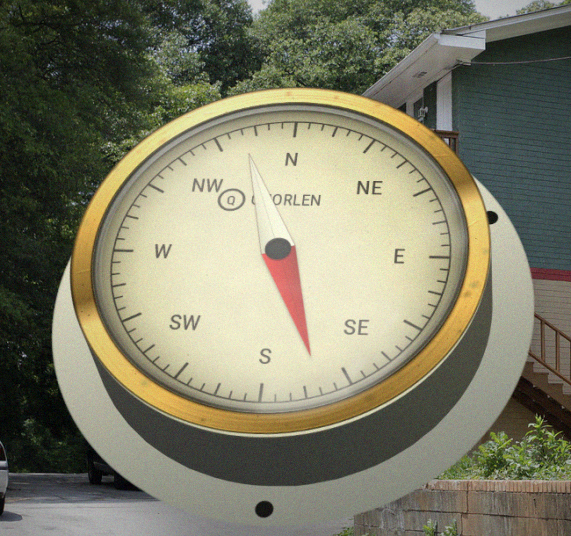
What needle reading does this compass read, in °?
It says 160 °
